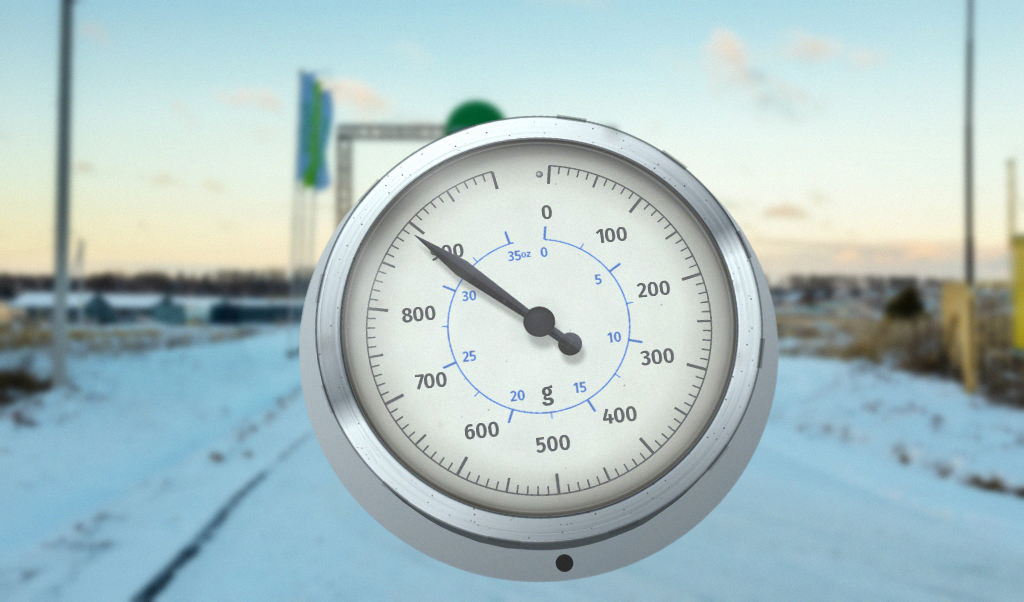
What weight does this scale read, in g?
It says 890 g
